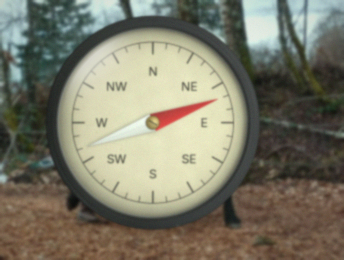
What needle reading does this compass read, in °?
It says 70 °
